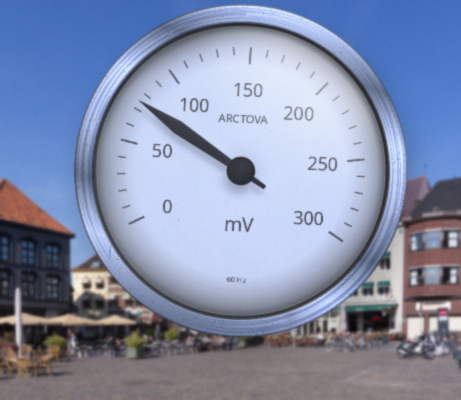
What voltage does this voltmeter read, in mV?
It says 75 mV
